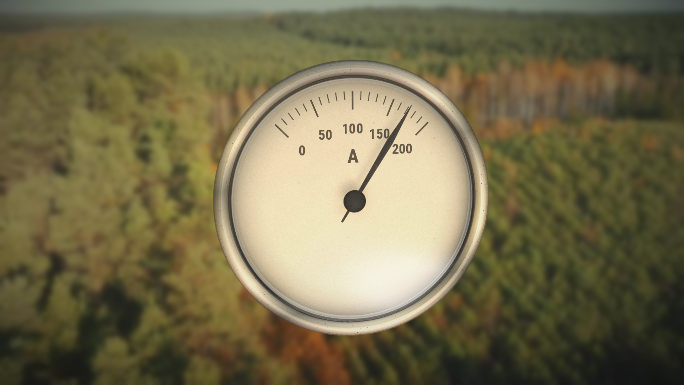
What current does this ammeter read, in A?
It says 170 A
